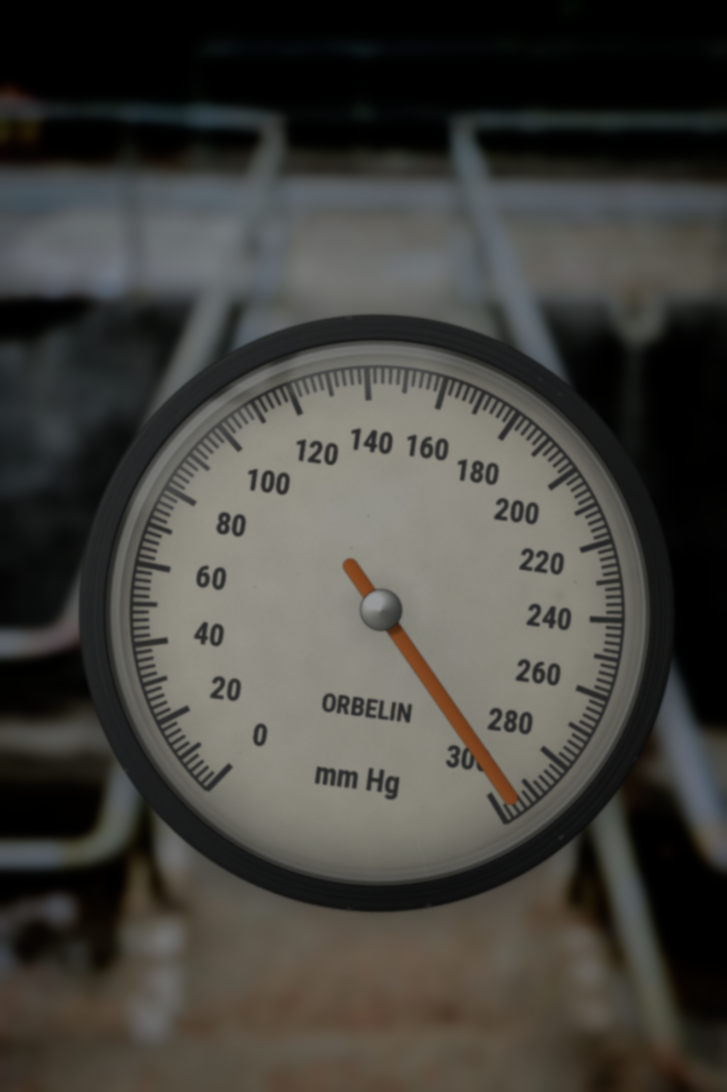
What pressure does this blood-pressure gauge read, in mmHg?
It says 296 mmHg
